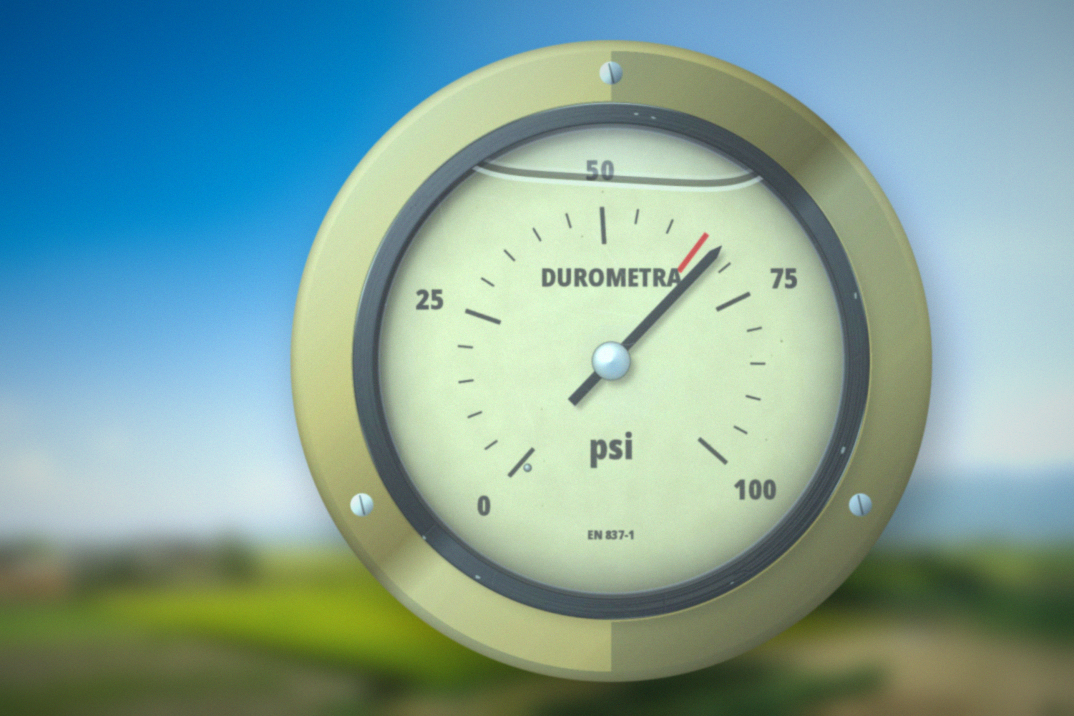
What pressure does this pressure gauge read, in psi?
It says 67.5 psi
